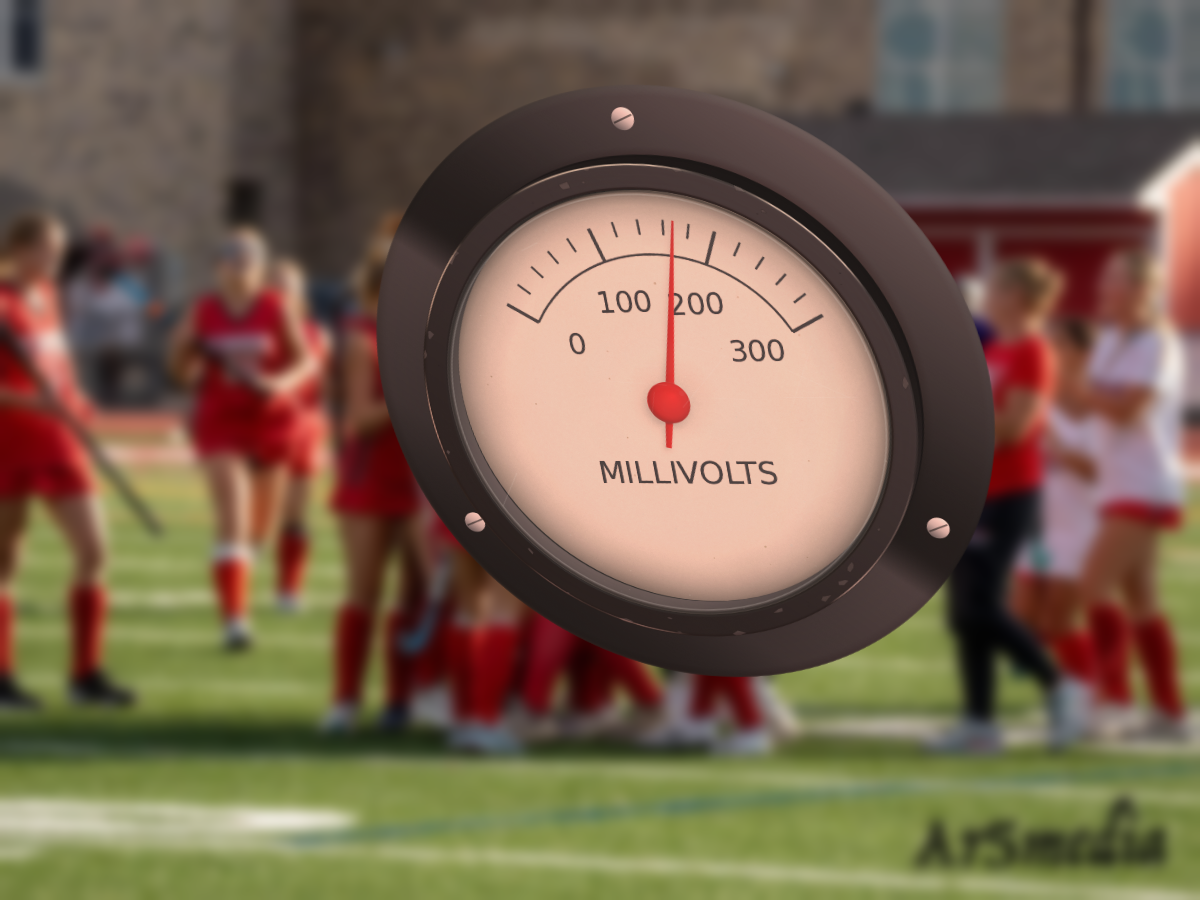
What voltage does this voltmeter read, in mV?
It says 170 mV
